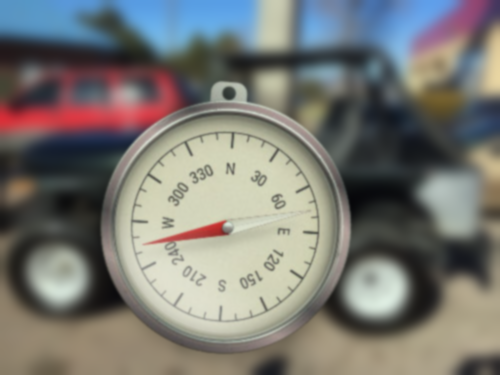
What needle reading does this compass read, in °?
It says 255 °
